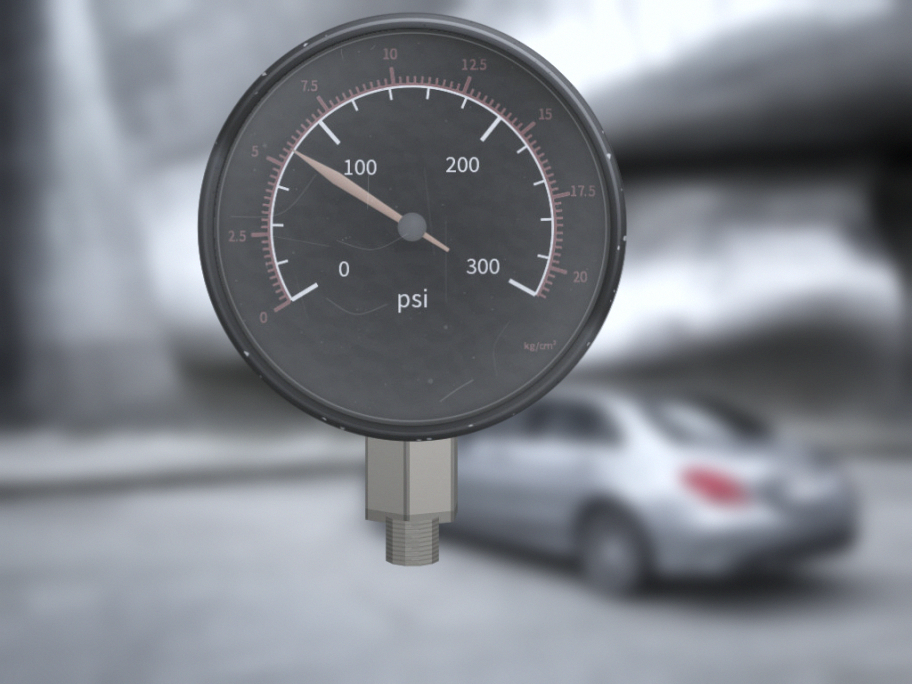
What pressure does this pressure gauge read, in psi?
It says 80 psi
